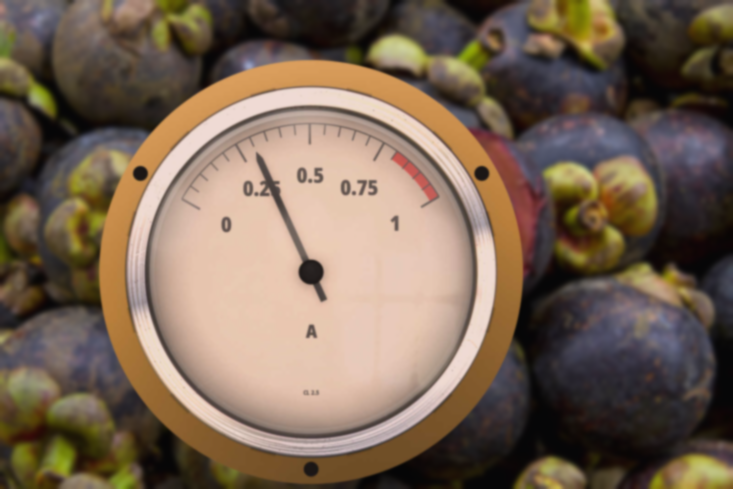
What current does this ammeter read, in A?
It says 0.3 A
